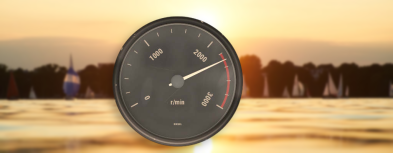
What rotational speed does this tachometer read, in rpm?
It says 2300 rpm
